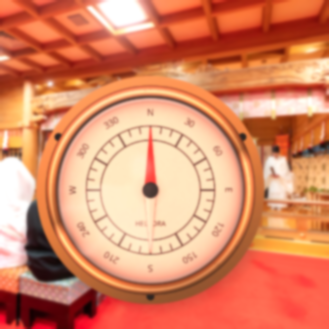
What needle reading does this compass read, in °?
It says 0 °
